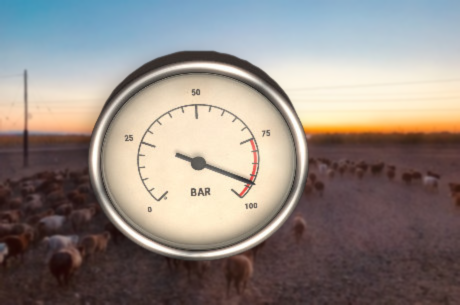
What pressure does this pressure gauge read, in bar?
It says 92.5 bar
